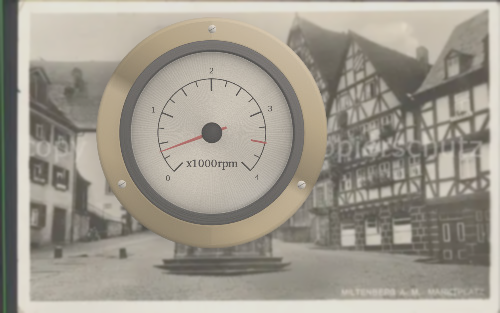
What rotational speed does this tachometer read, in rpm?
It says 375 rpm
